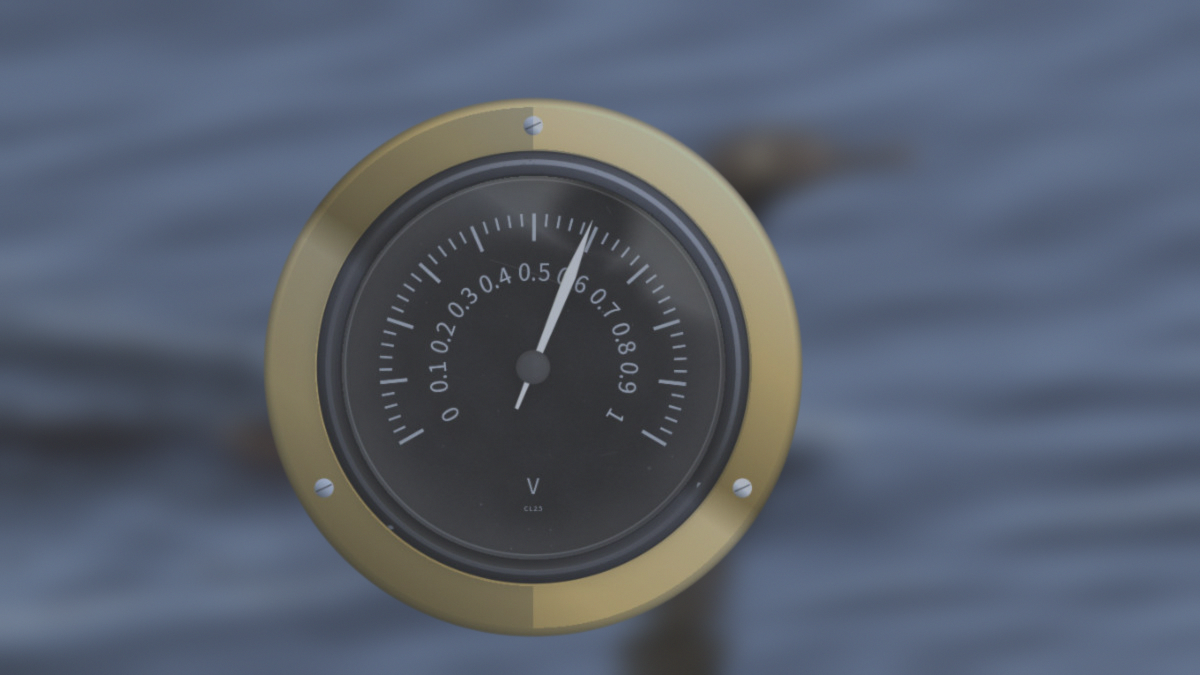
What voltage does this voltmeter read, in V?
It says 0.59 V
